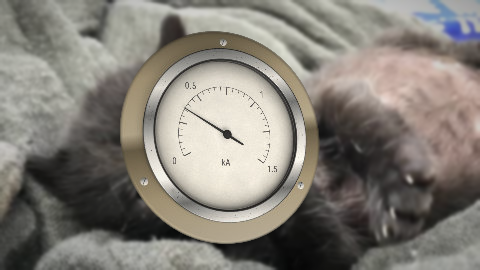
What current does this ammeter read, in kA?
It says 0.35 kA
